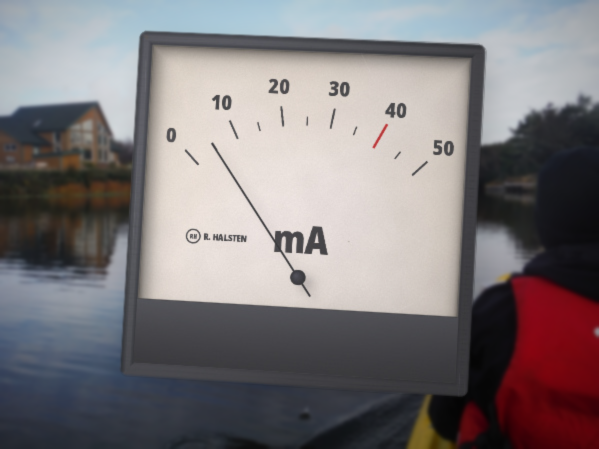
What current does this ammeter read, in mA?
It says 5 mA
